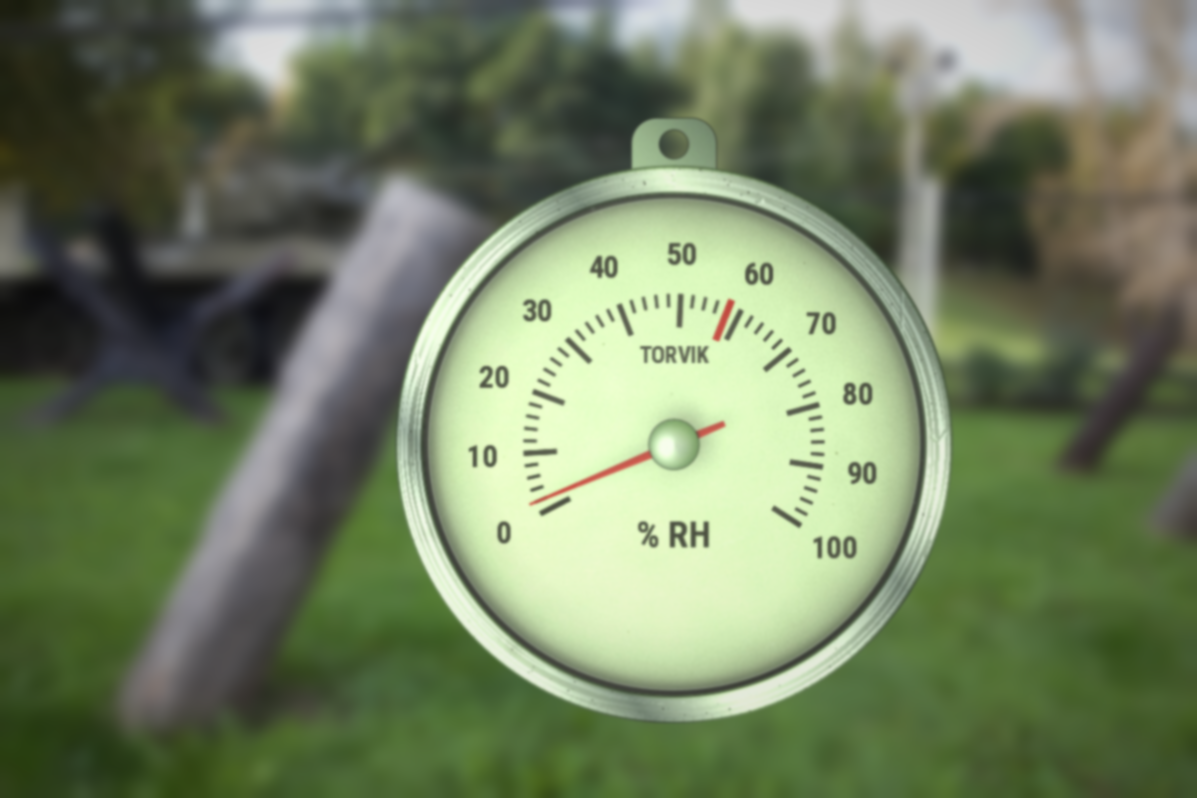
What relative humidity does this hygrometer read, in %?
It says 2 %
